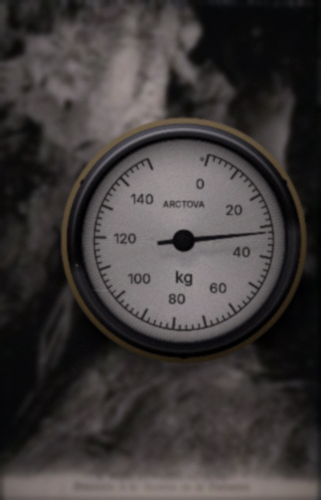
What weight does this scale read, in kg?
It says 32 kg
